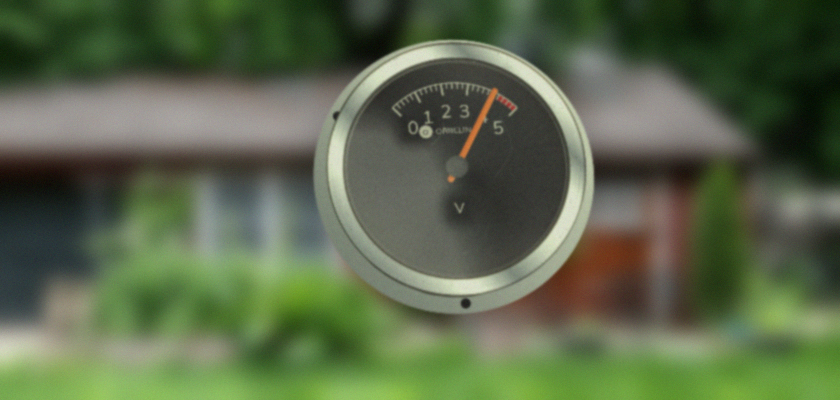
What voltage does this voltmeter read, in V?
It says 4 V
